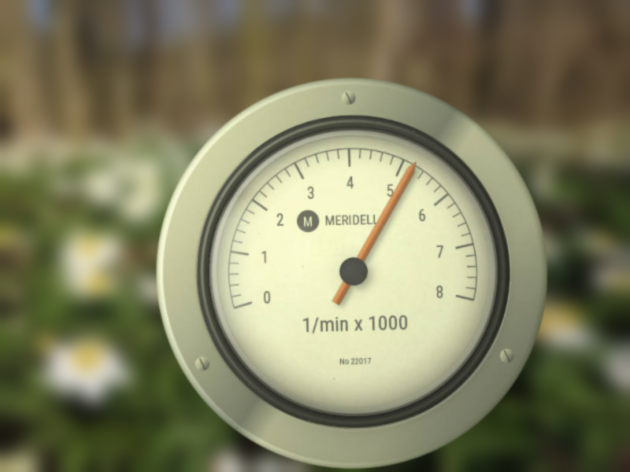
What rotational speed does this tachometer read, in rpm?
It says 5200 rpm
